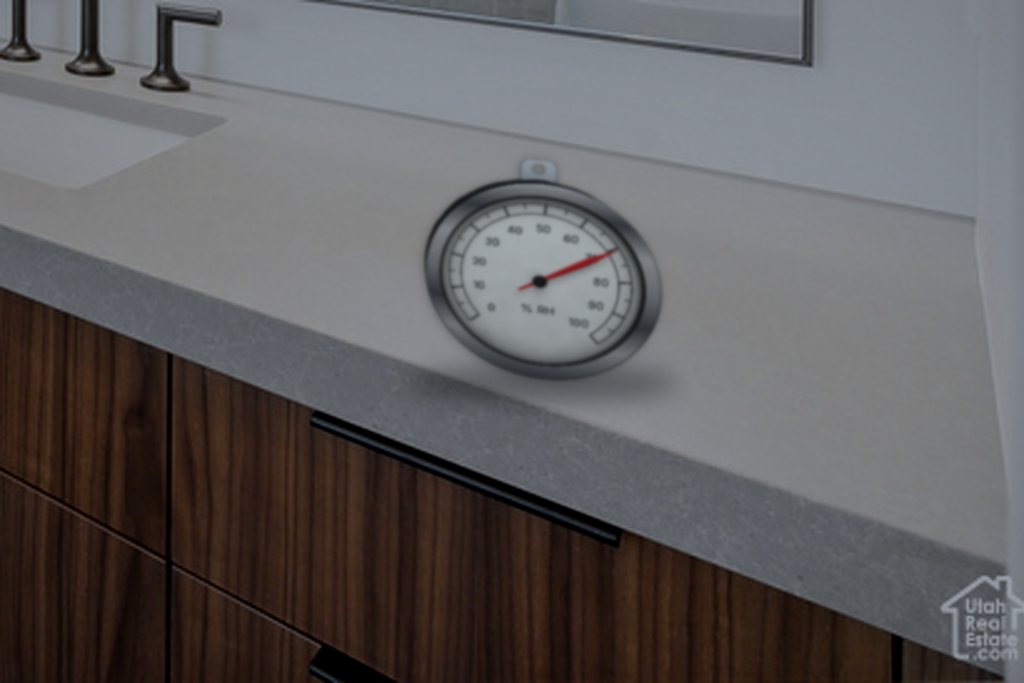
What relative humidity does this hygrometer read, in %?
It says 70 %
